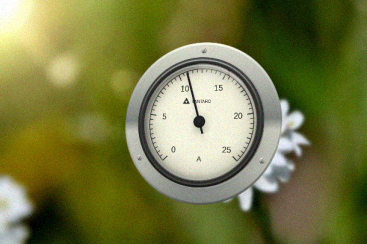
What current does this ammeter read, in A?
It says 11 A
